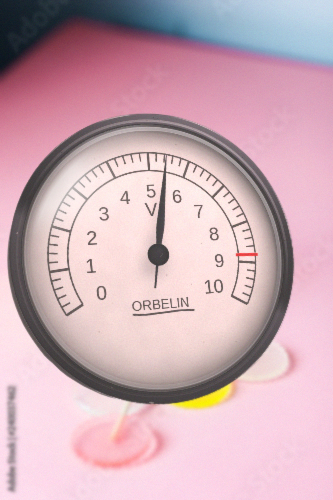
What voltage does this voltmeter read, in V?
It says 5.4 V
